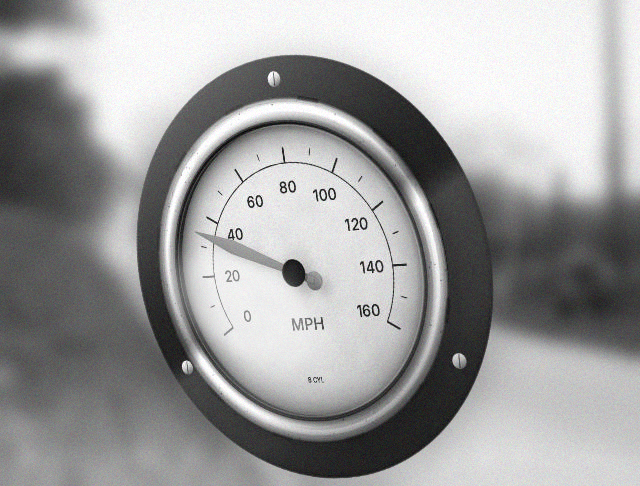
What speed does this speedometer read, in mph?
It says 35 mph
